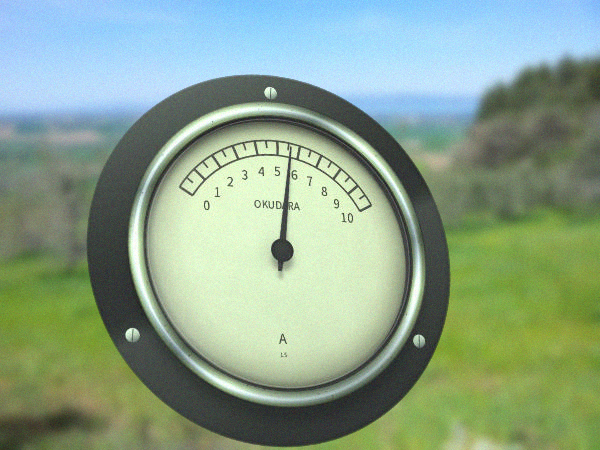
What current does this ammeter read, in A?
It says 5.5 A
